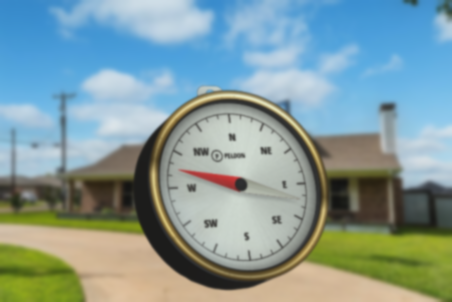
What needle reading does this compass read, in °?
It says 285 °
